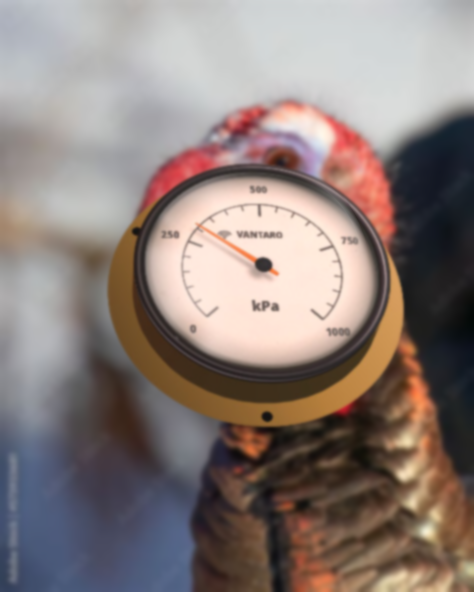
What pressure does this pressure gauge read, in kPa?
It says 300 kPa
